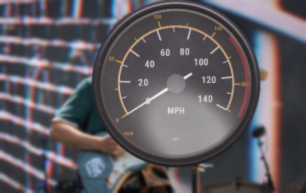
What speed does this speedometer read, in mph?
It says 0 mph
